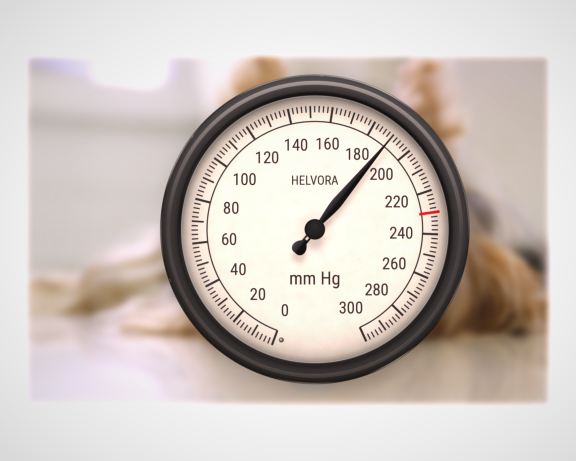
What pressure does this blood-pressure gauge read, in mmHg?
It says 190 mmHg
